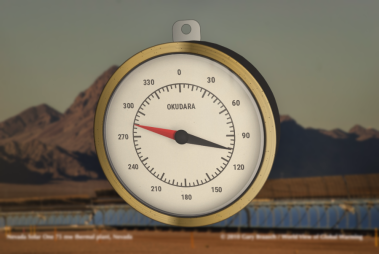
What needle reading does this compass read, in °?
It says 285 °
